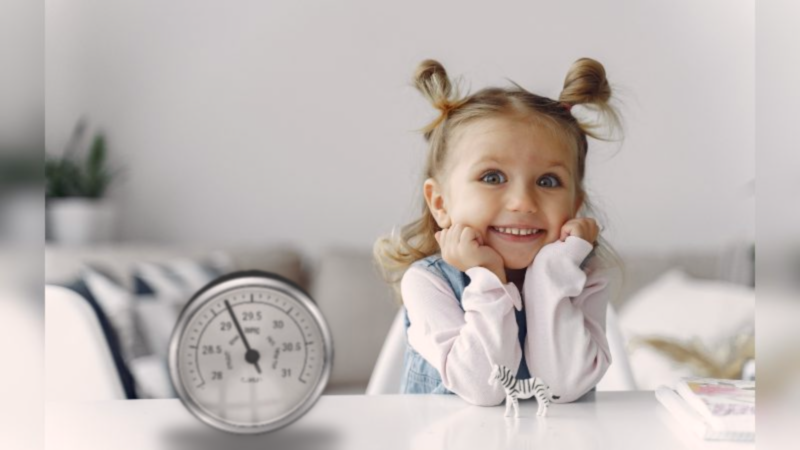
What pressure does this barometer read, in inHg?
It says 29.2 inHg
